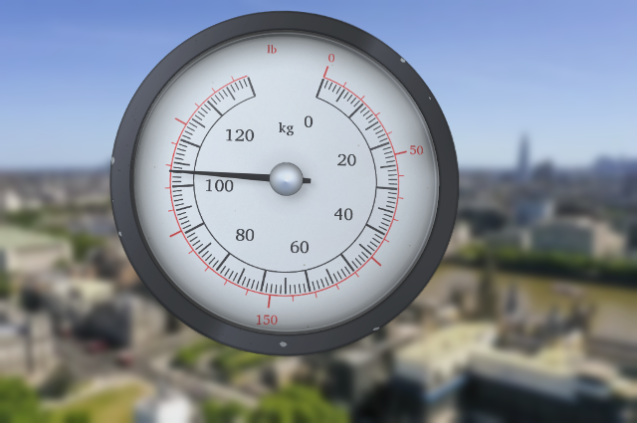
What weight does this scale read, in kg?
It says 103 kg
